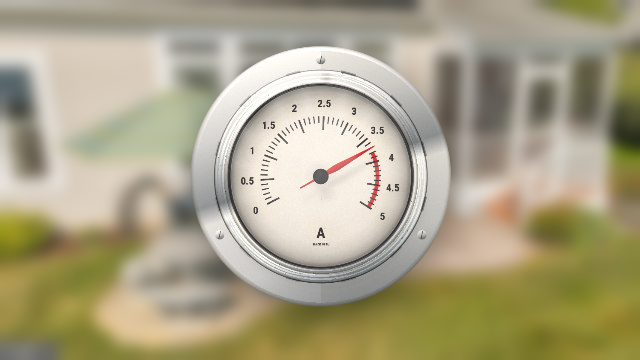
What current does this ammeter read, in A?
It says 3.7 A
